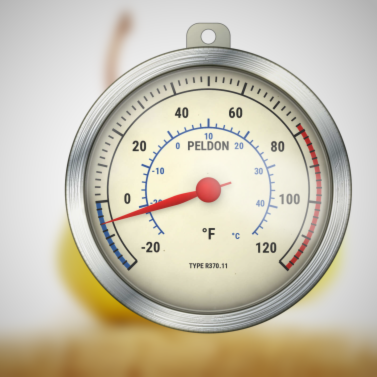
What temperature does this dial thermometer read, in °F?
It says -6 °F
